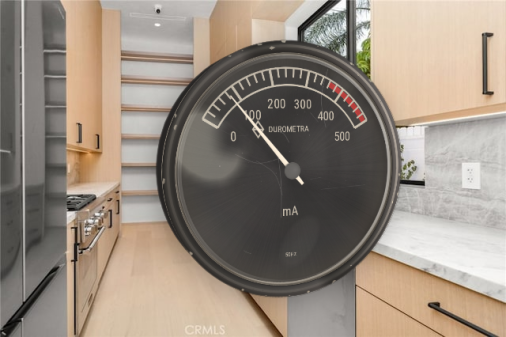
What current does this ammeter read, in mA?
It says 80 mA
